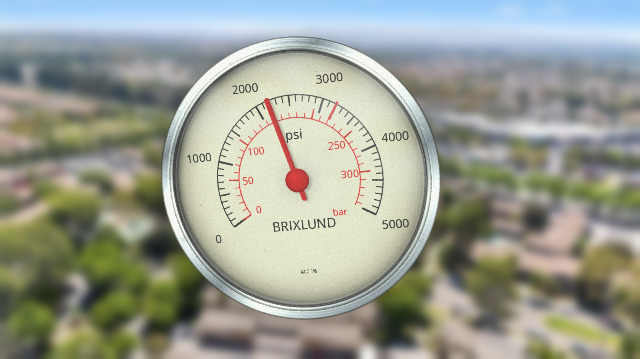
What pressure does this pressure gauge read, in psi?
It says 2200 psi
